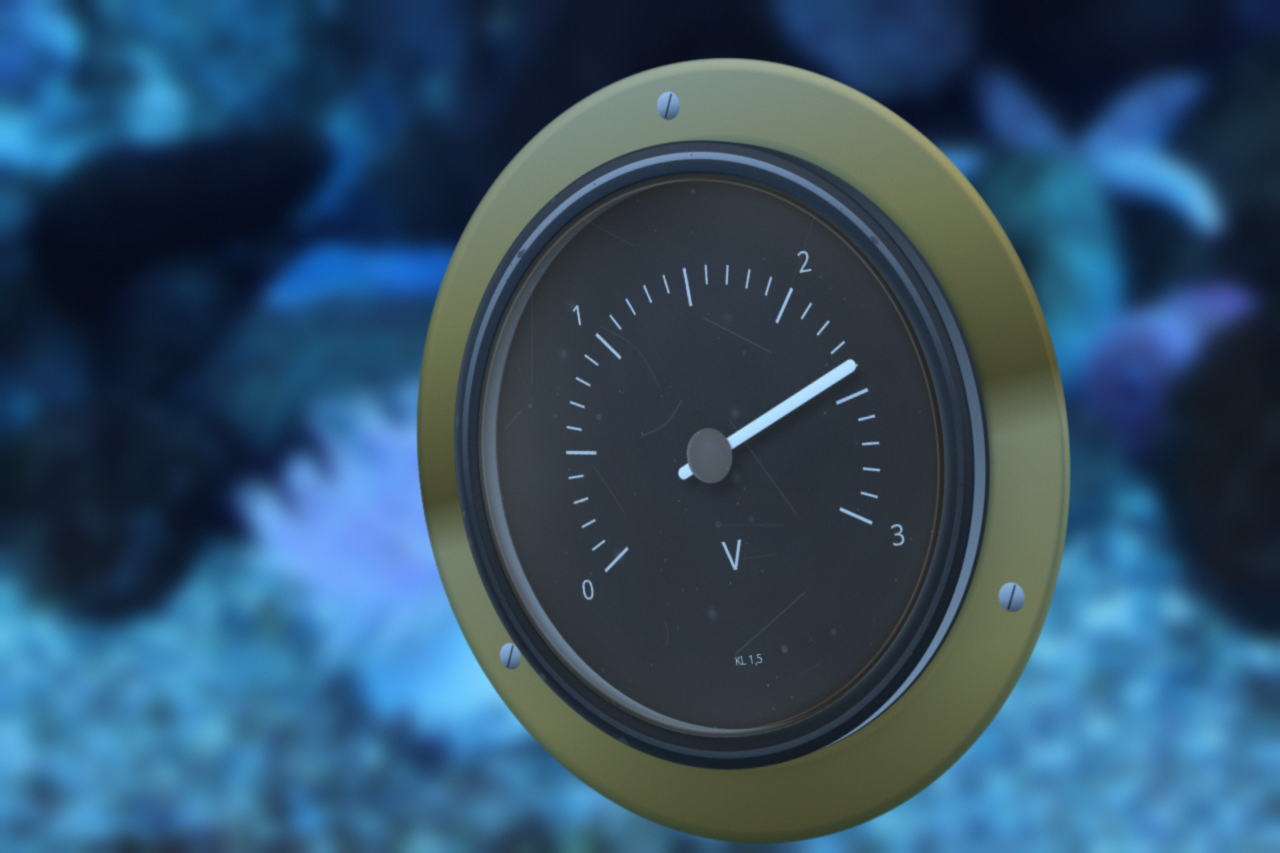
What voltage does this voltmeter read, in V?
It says 2.4 V
